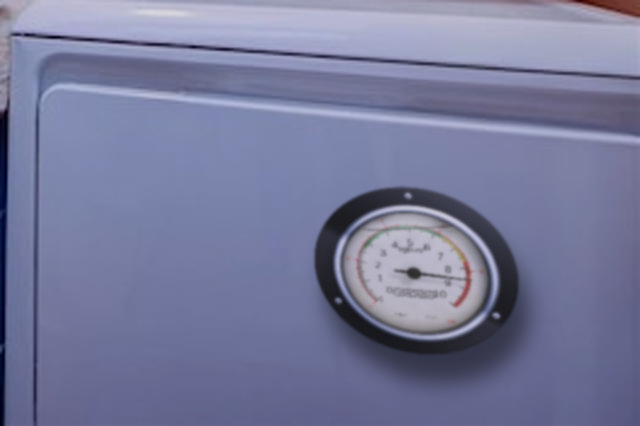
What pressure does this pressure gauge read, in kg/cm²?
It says 8.5 kg/cm²
